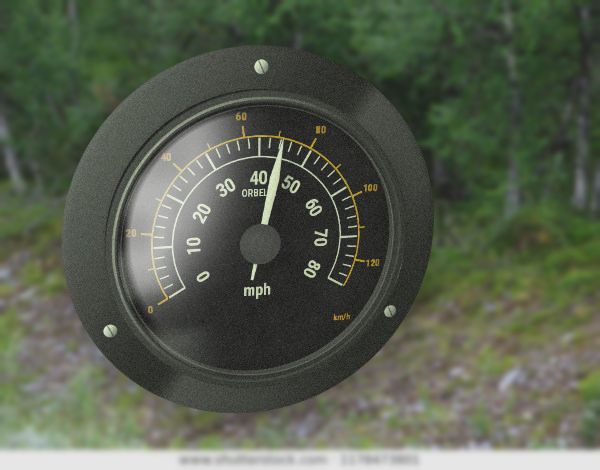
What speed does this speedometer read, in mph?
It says 44 mph
